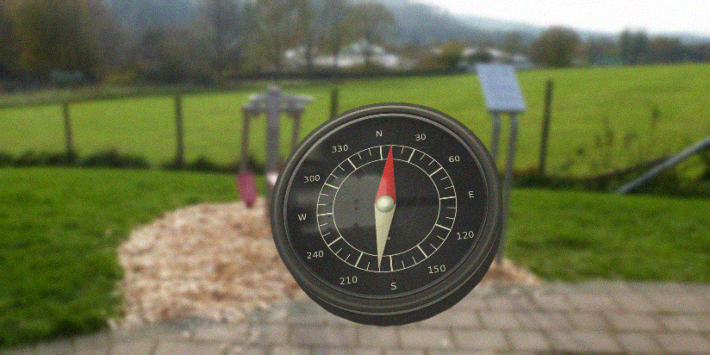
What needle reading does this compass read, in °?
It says 10 °
